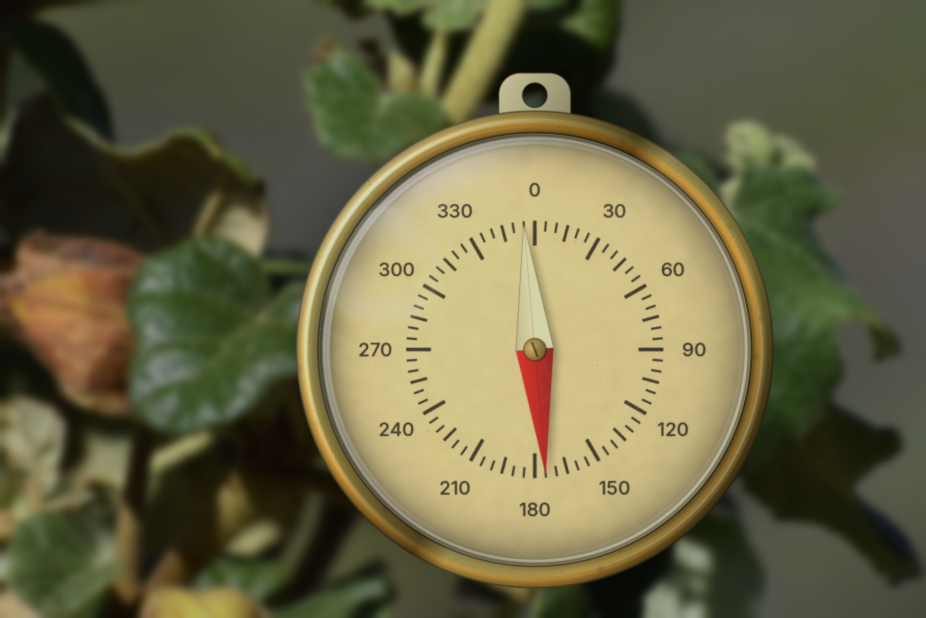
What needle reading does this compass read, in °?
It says 175 °
